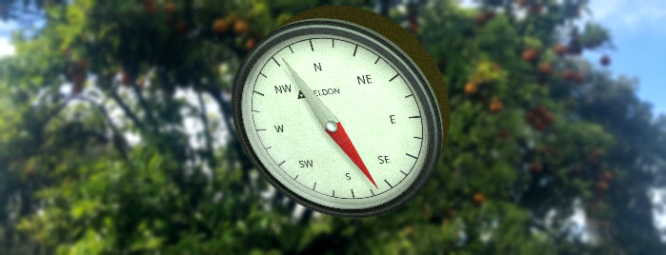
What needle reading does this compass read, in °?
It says 157.5 °
